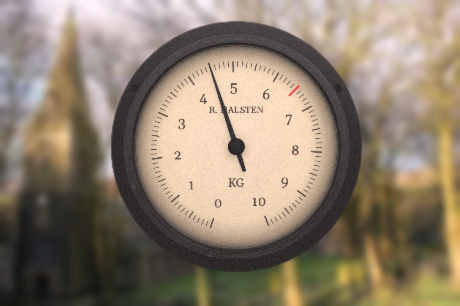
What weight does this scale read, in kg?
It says 4.5 kg
